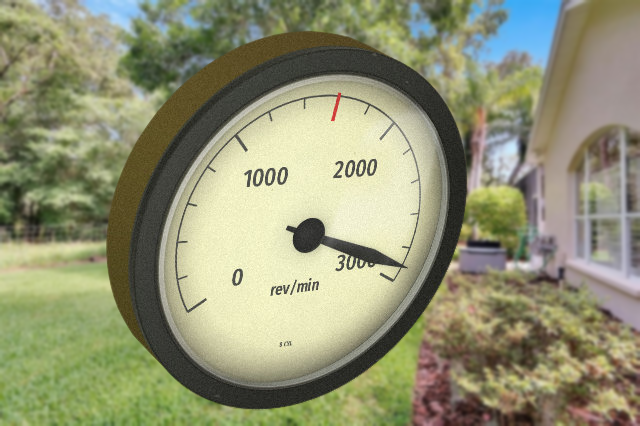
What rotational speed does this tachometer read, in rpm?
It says 2900 rpm
